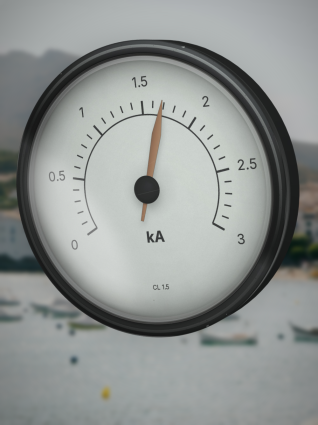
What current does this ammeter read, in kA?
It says 1.7 kA
